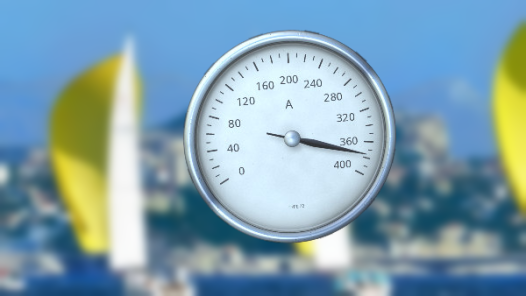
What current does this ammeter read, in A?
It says 375 A
